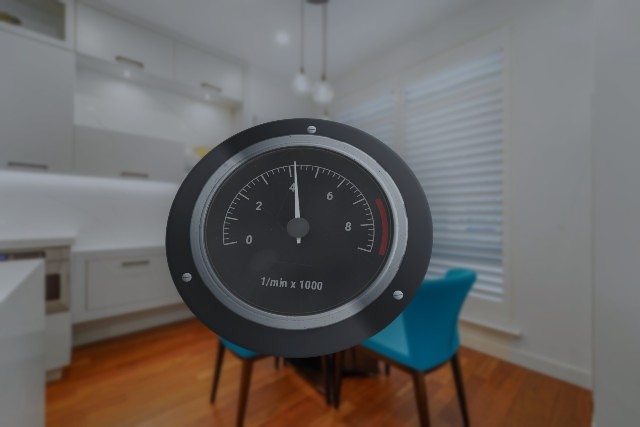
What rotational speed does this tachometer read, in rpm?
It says 4200 rpm
